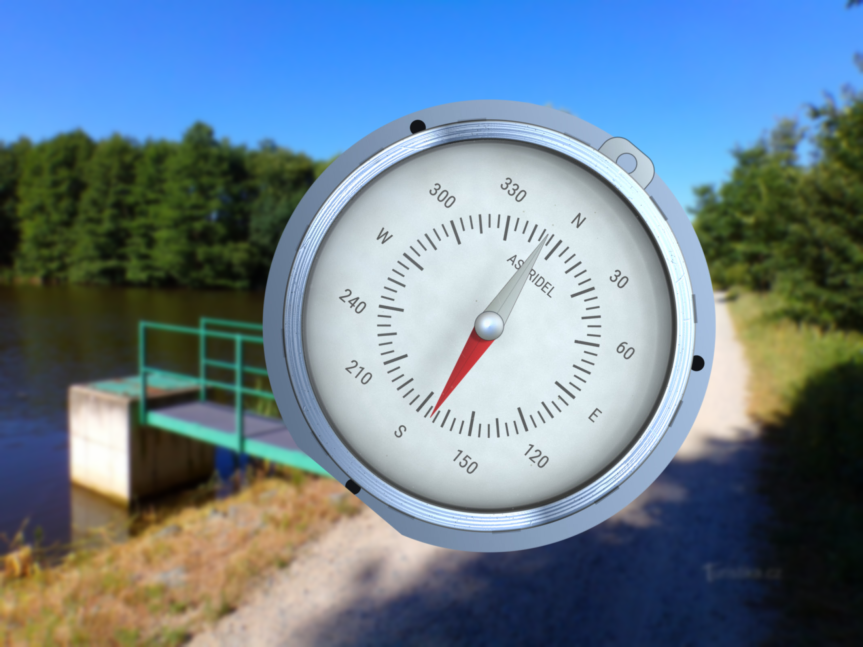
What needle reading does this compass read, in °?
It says 172.5 °
